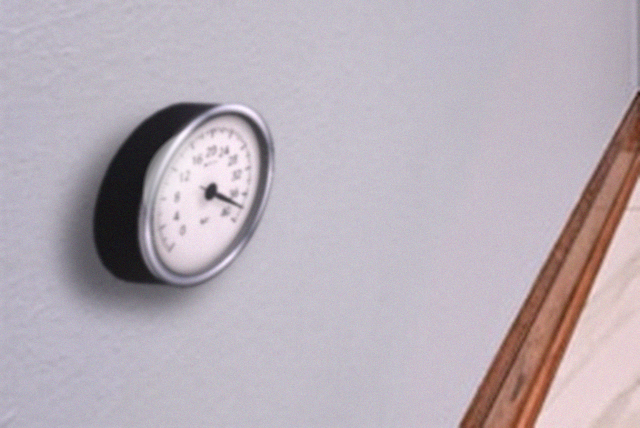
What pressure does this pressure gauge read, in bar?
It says 38 bar
